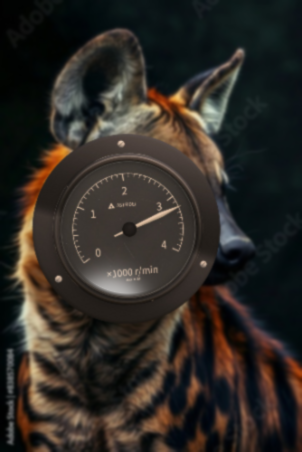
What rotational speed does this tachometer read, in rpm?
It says 3200 rpm
